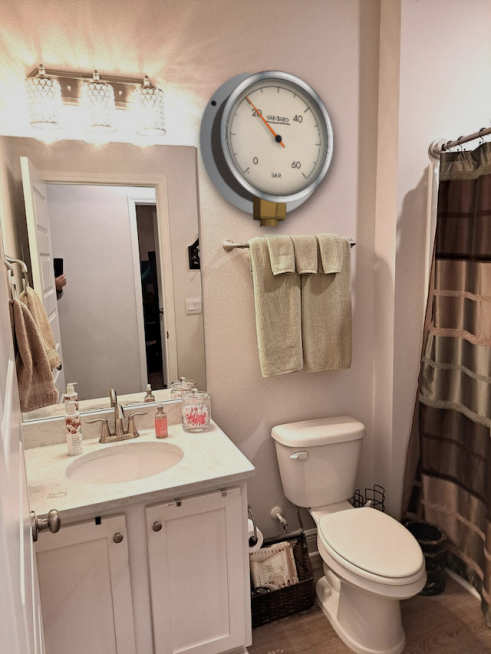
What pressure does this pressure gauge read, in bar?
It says 20 bar
